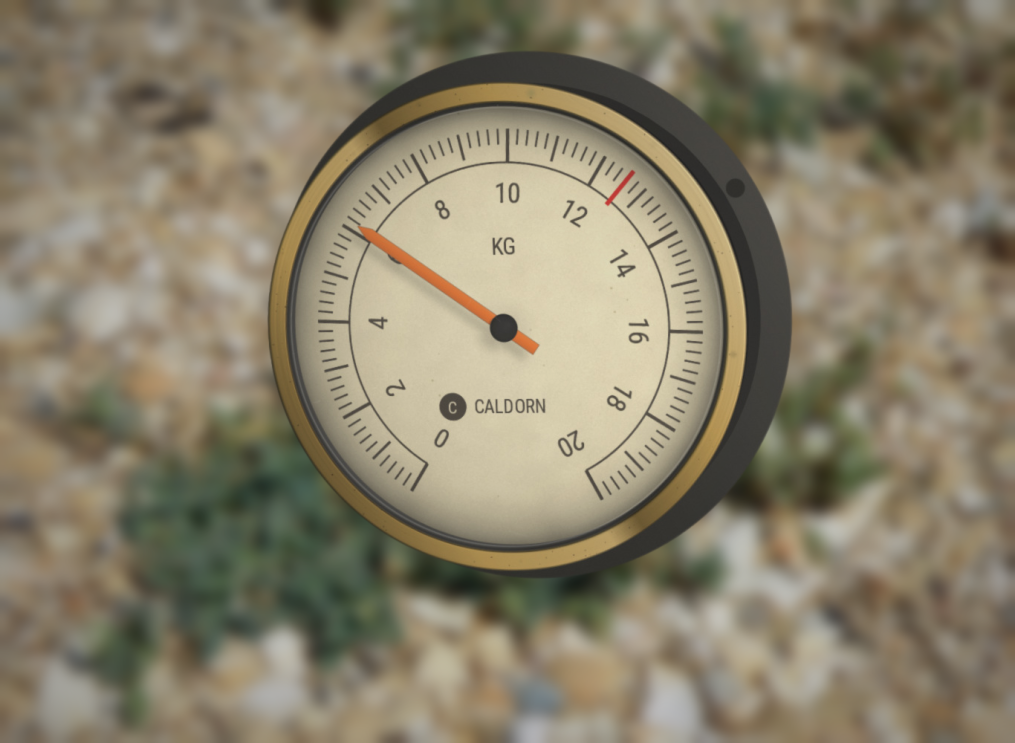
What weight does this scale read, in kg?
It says 6.2 kg
